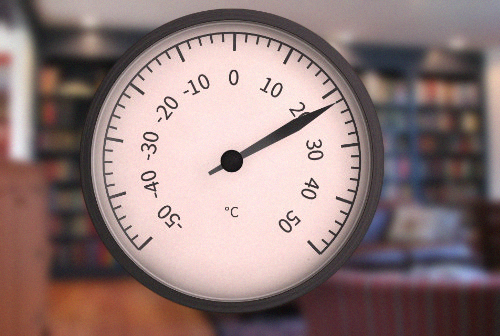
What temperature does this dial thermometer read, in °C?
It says 22 °C
